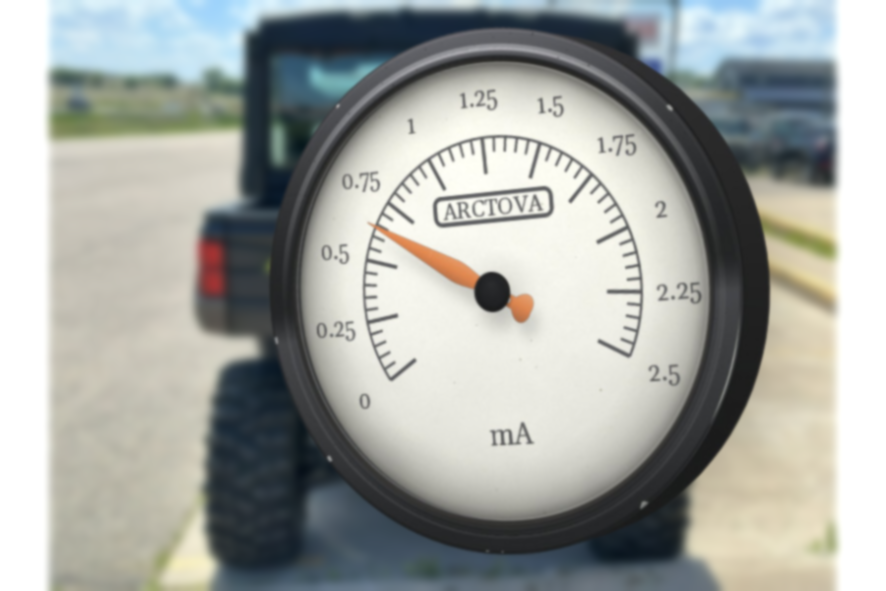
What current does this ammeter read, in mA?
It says 0.65 mA
